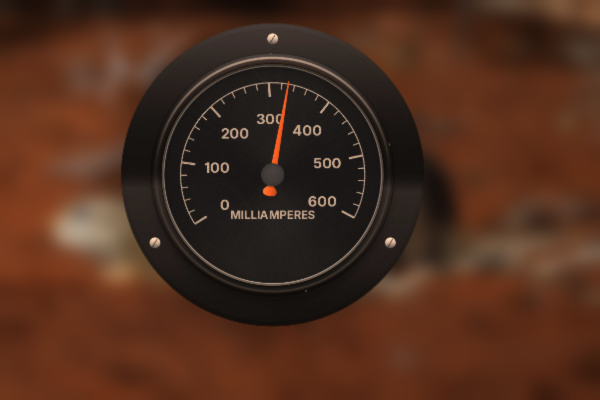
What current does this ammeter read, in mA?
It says 330 mA
